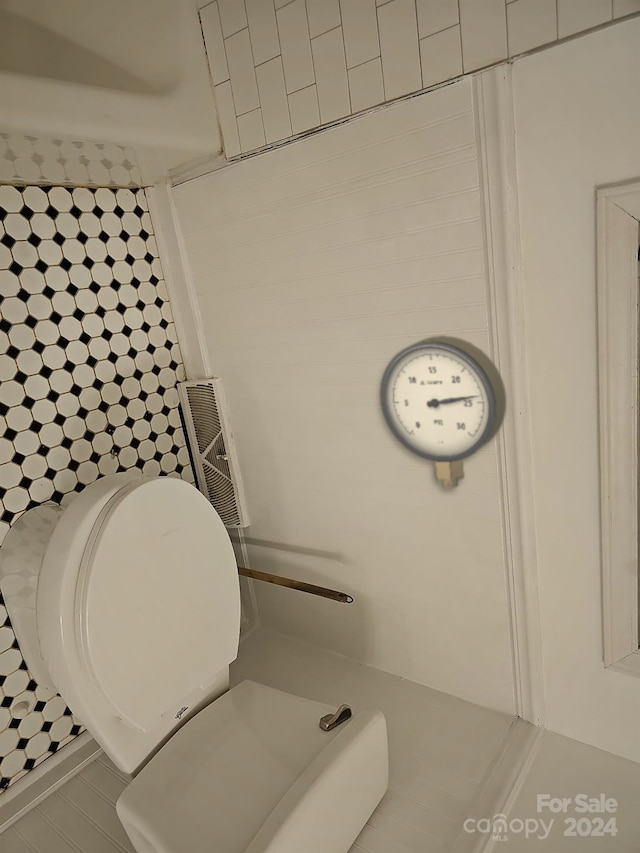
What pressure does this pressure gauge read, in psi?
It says 24 psi
